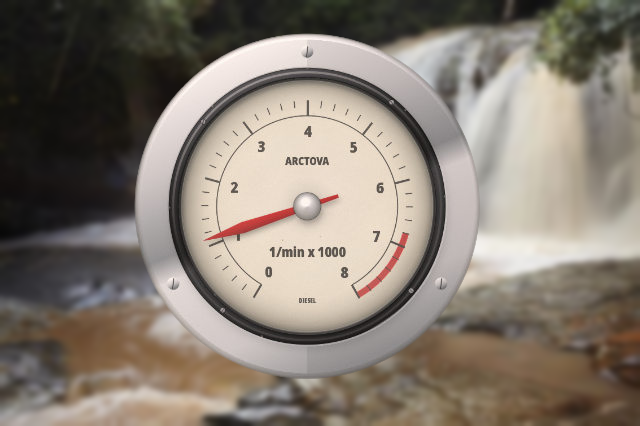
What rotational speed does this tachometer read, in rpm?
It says 1100 rpm
